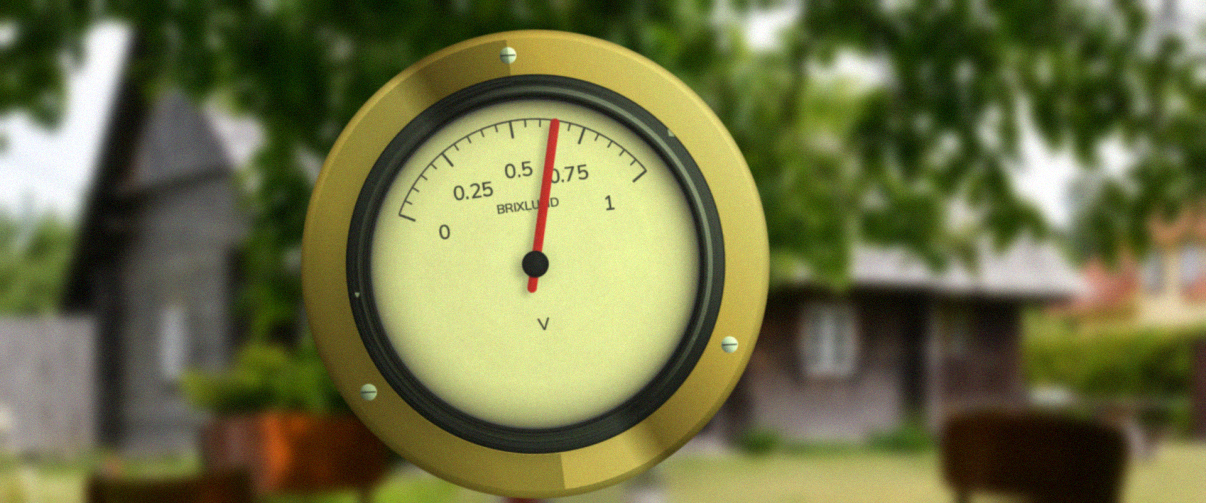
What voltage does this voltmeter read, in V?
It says 0.65 V
